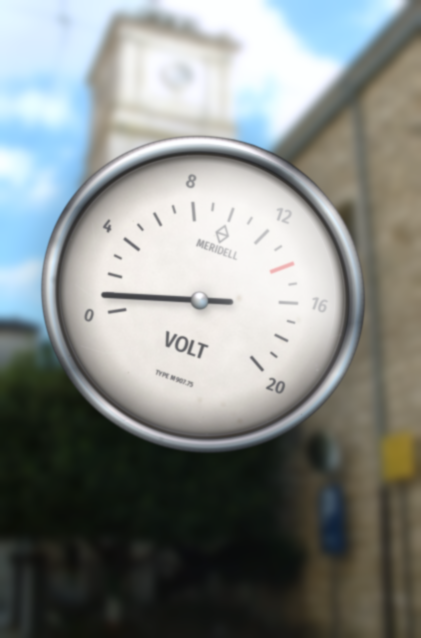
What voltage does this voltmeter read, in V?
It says 1 V
